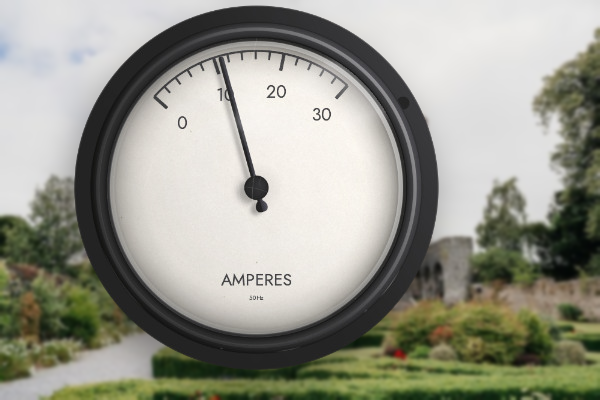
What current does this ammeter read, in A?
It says 11 A
